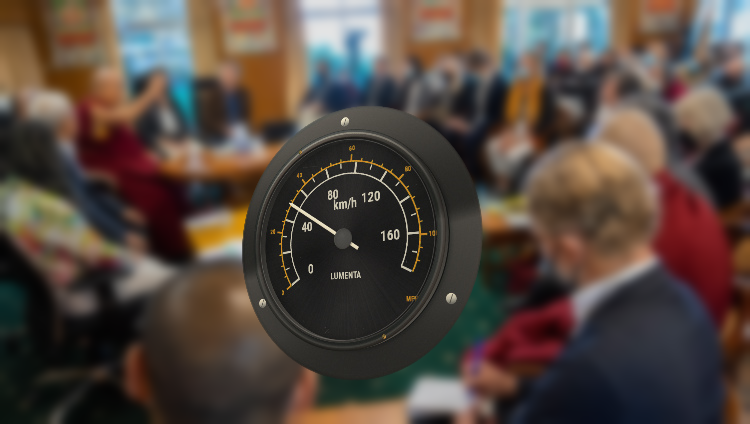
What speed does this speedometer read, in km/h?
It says 50 km/h
